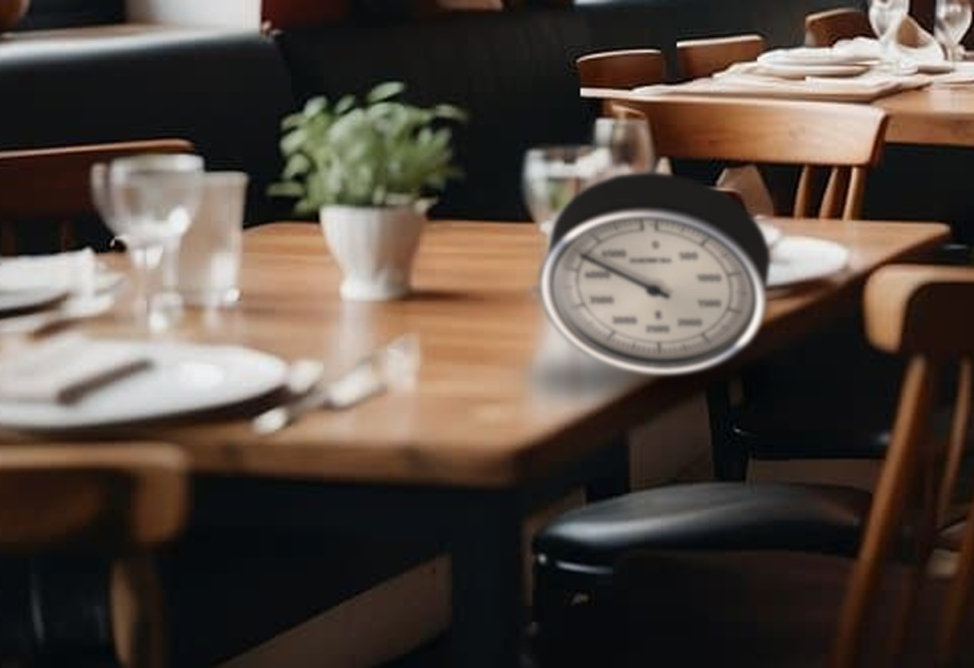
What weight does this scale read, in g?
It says 4250 g
